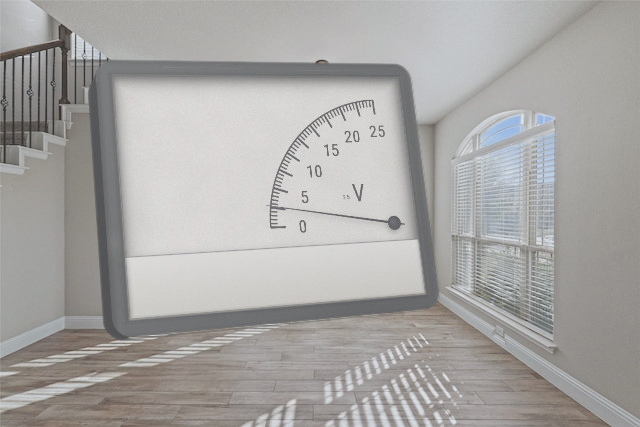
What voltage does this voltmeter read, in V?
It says 2.5 V
